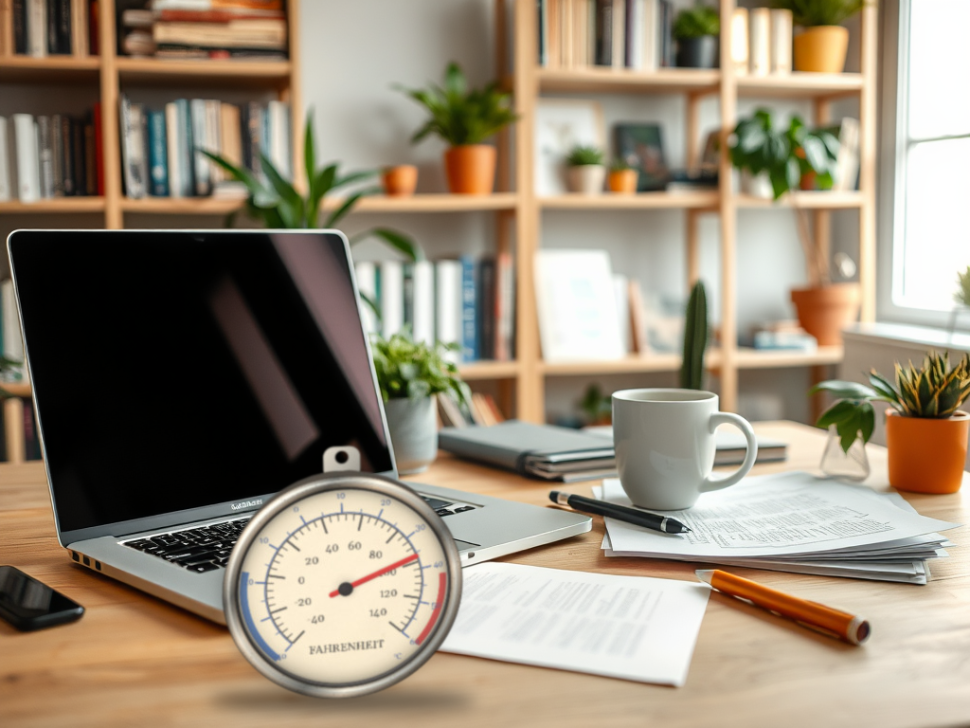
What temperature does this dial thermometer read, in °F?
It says 96 °F
